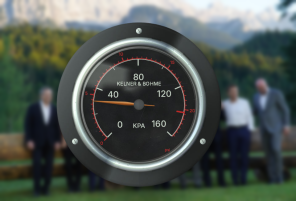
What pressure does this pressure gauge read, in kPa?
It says 30 kPa
